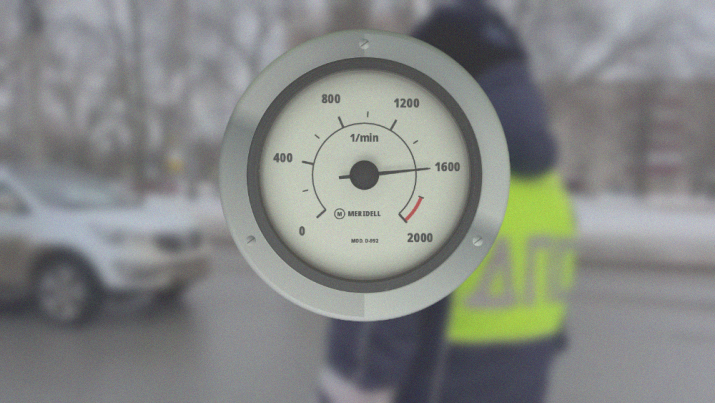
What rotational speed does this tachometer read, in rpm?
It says 1600 rpm
